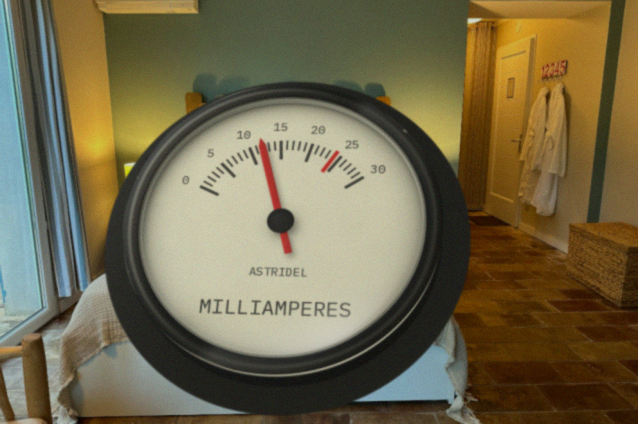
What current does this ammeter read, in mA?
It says 12 mA
